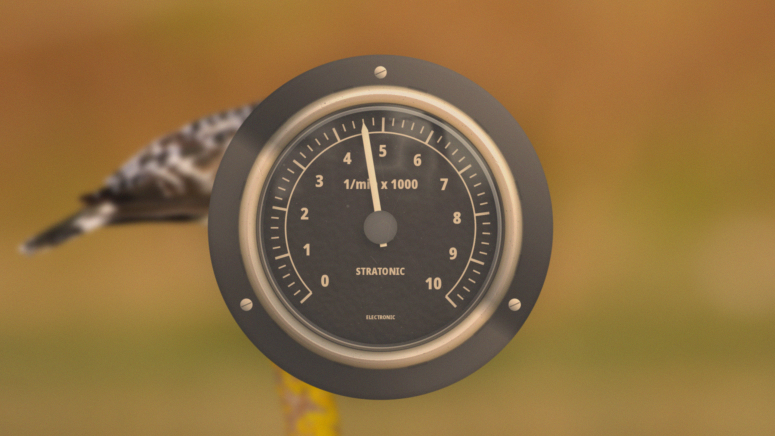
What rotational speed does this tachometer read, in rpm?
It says 4600 rpm
